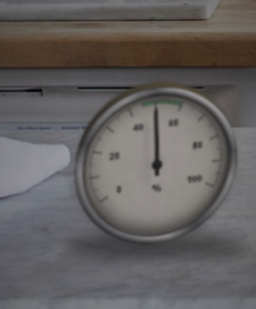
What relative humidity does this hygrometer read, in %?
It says 50 %
